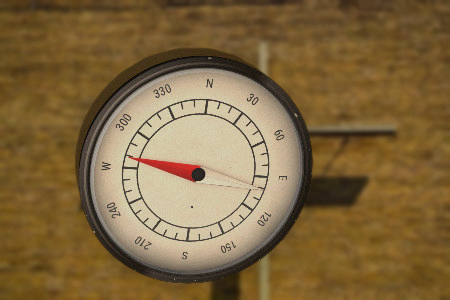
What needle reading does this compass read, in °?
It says 280 °
